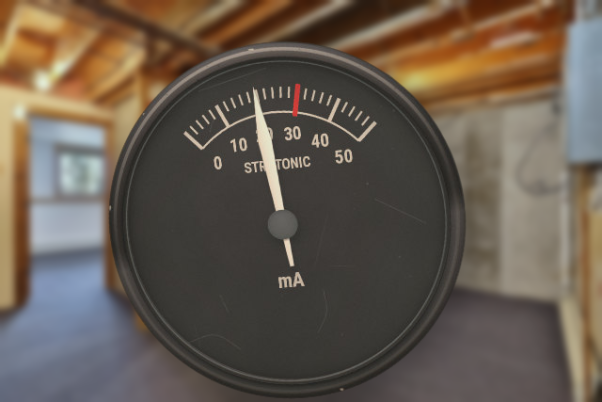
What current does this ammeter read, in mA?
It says 20 mA
